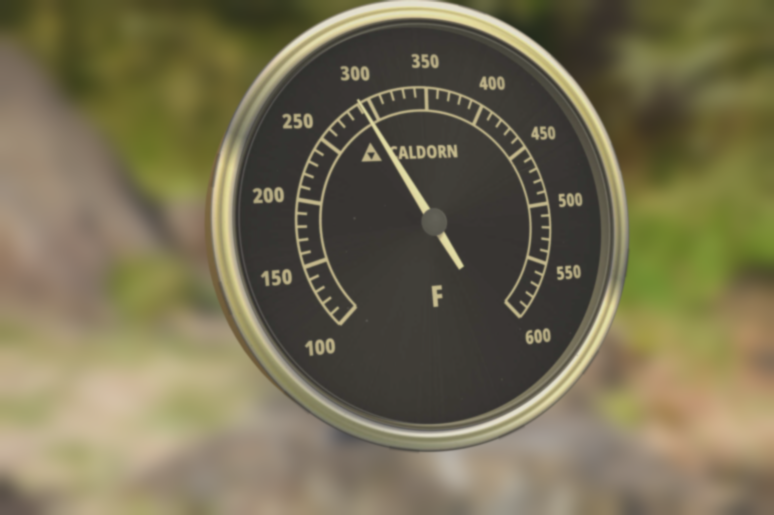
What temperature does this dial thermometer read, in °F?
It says 290 °F
